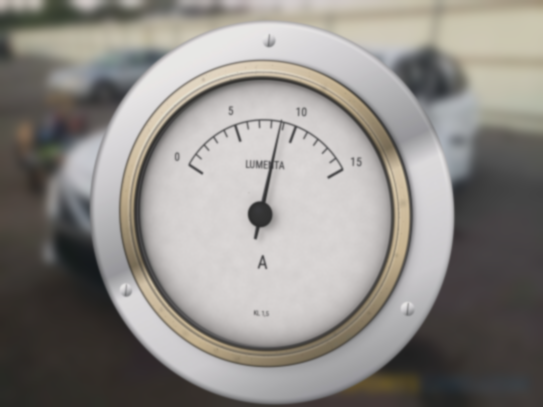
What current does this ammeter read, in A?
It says 9 A
